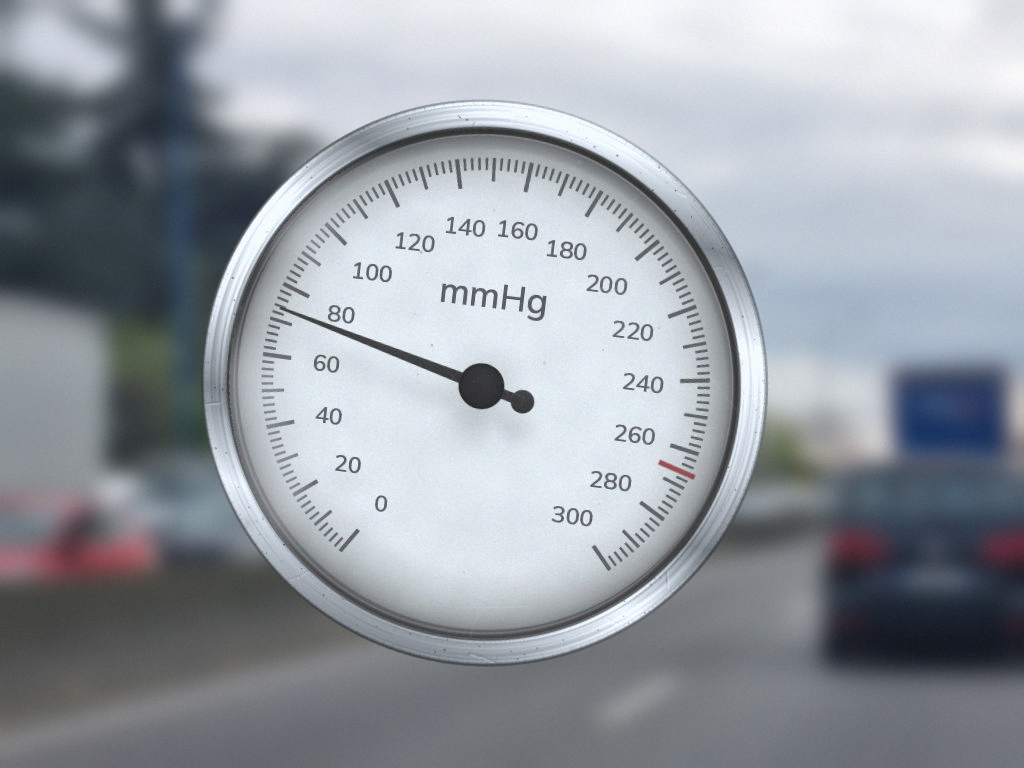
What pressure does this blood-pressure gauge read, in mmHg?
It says 74 mmHg
